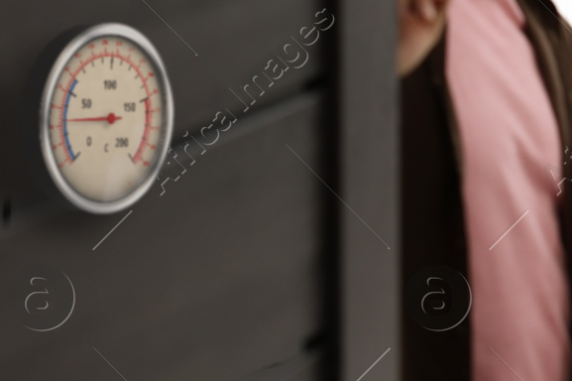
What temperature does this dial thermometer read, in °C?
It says 30 °C
